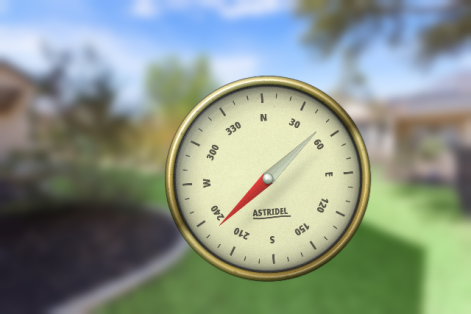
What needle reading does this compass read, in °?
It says 230 °
